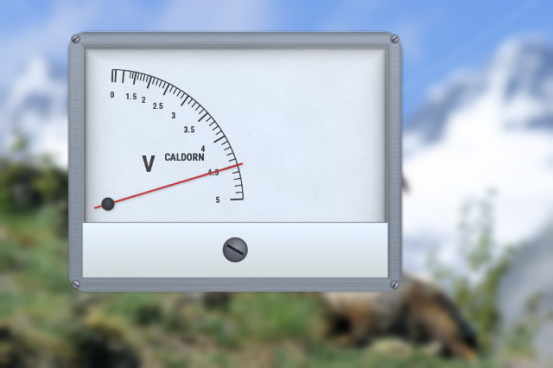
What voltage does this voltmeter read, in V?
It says 4.5 V
